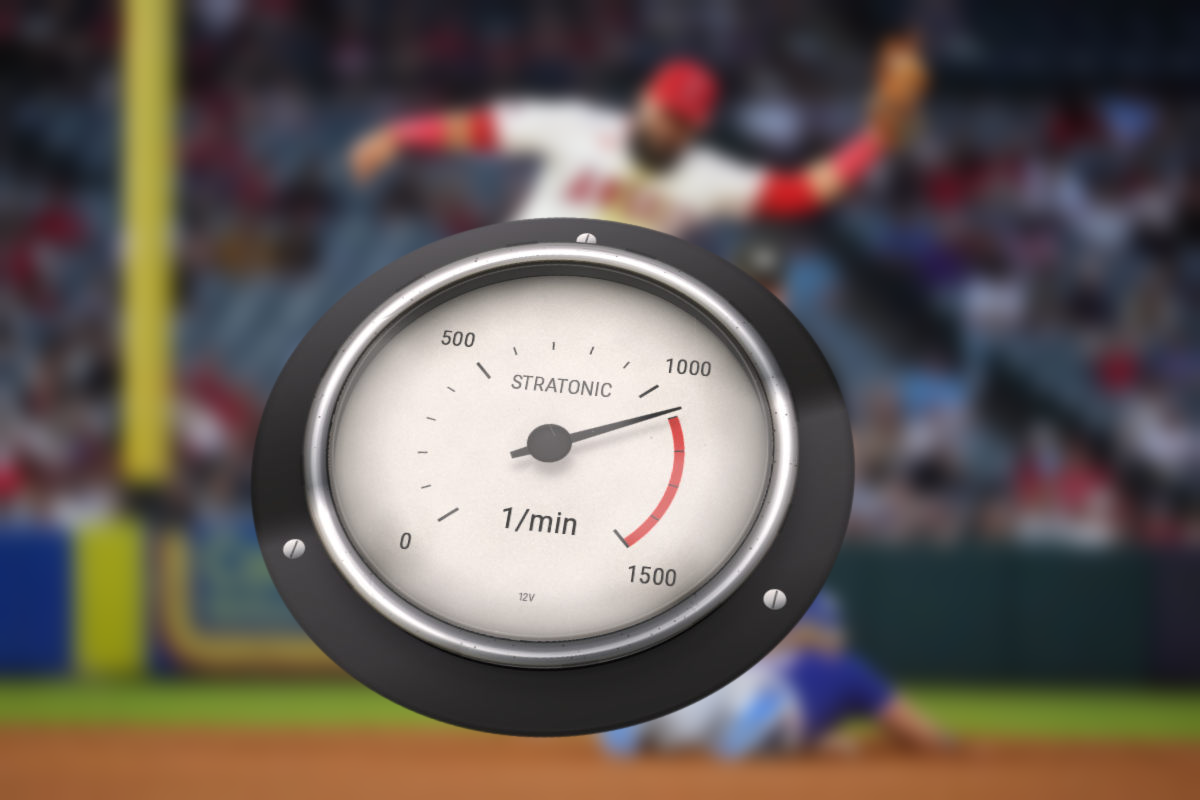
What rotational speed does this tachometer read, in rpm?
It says 1100 rpm
